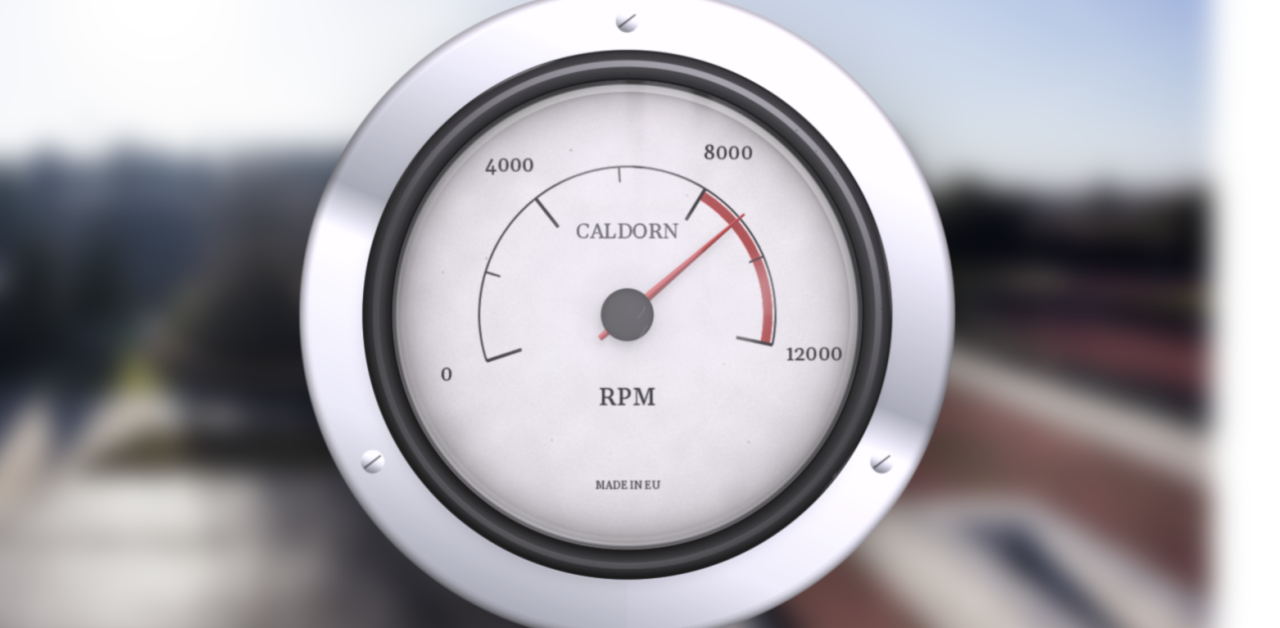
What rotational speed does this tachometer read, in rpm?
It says 9000 rpm
